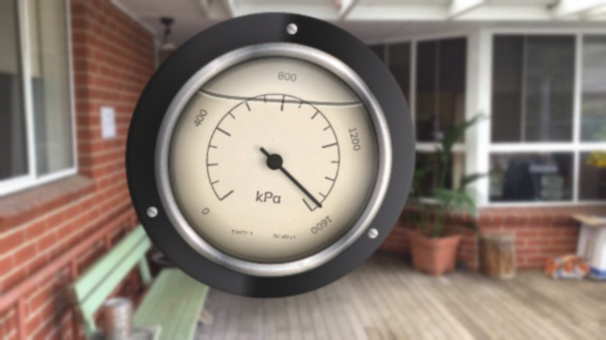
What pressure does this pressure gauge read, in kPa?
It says 1550 kPa
